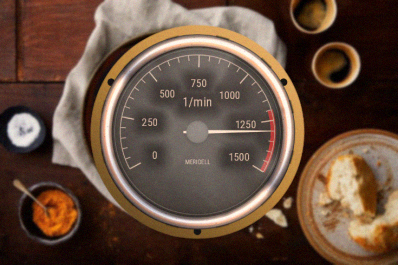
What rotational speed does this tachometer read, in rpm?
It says 1300 rpm
